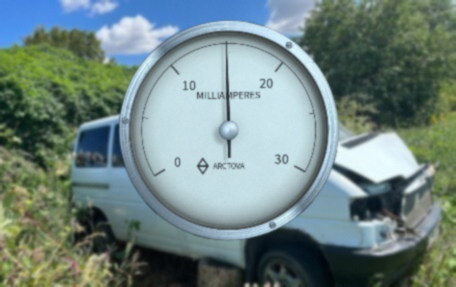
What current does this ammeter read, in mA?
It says 15 mA
